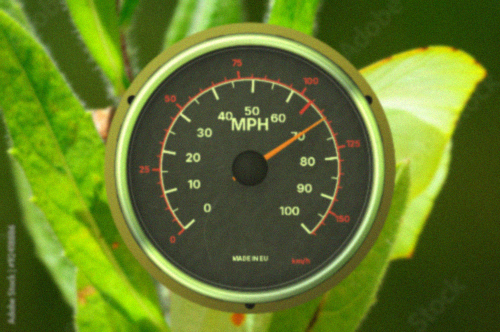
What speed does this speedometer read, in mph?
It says 70 mph
